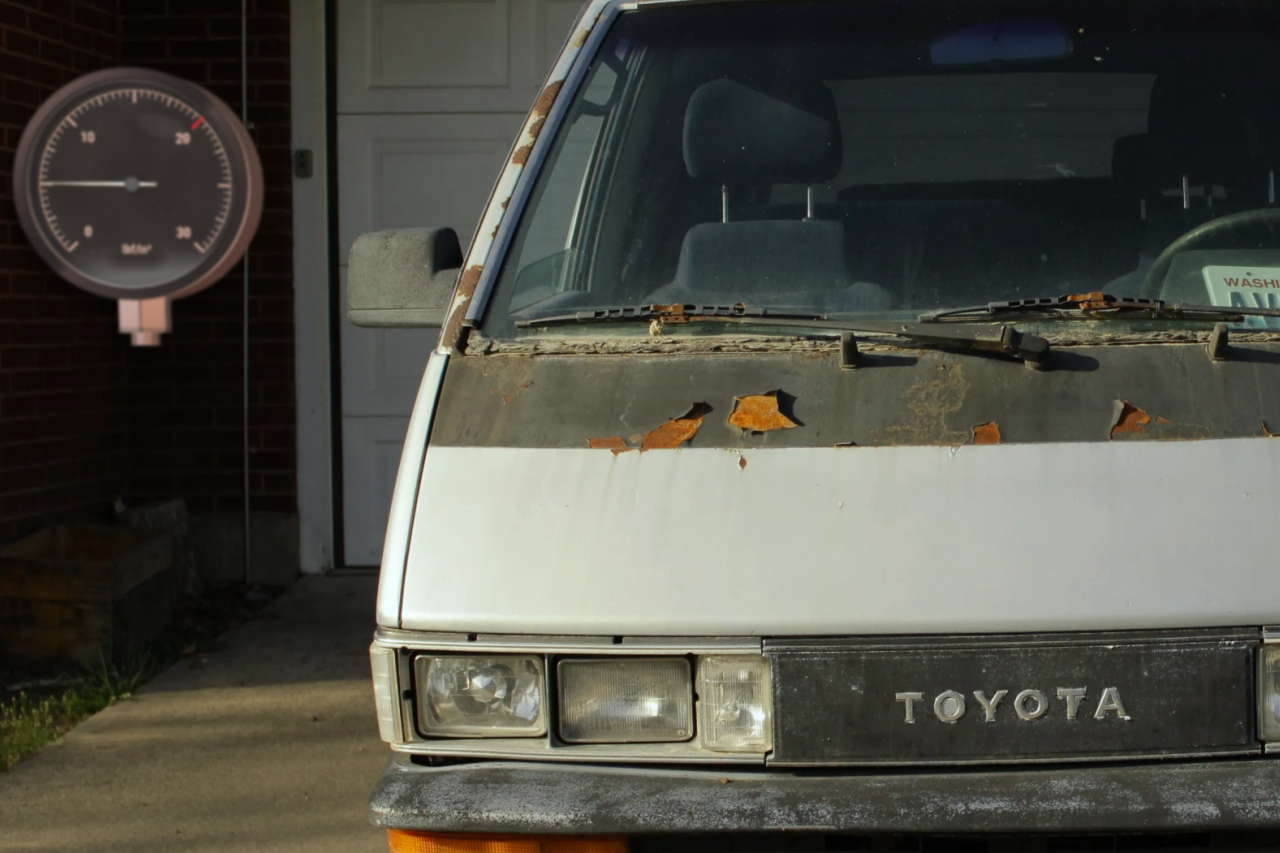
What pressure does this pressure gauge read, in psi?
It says 5 psi
